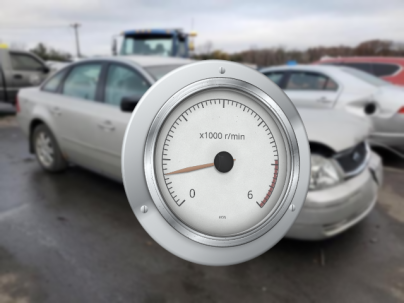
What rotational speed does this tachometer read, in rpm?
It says 700 rpm
